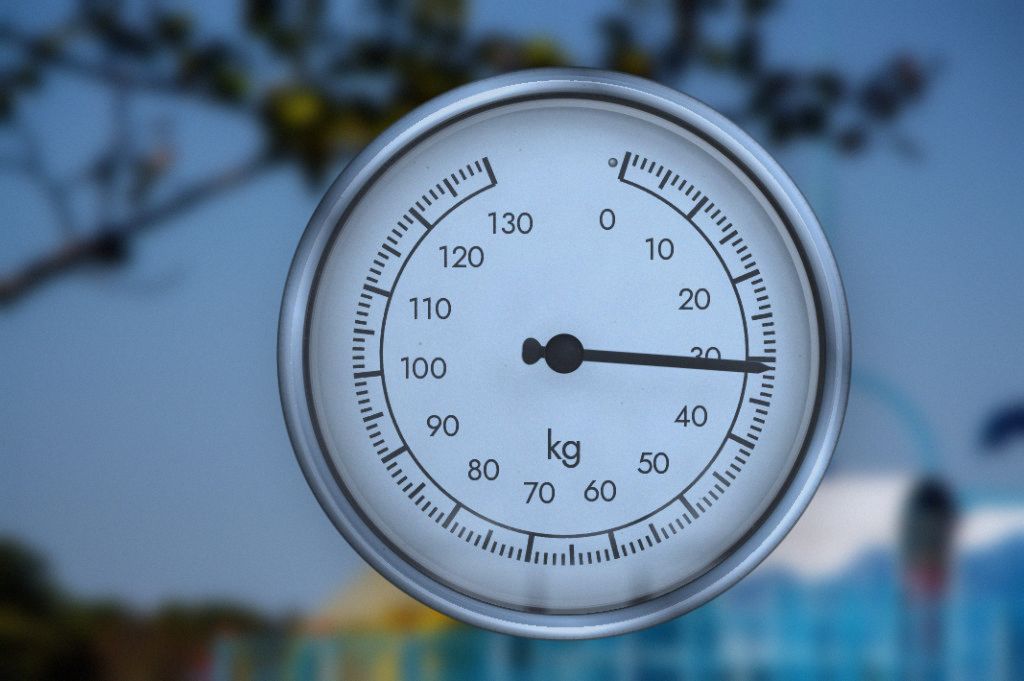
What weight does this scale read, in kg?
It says 31 kg
